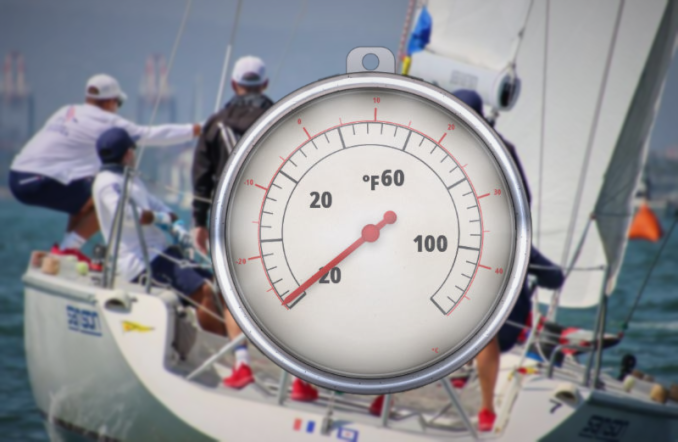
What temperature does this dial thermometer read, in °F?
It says -18 °F
